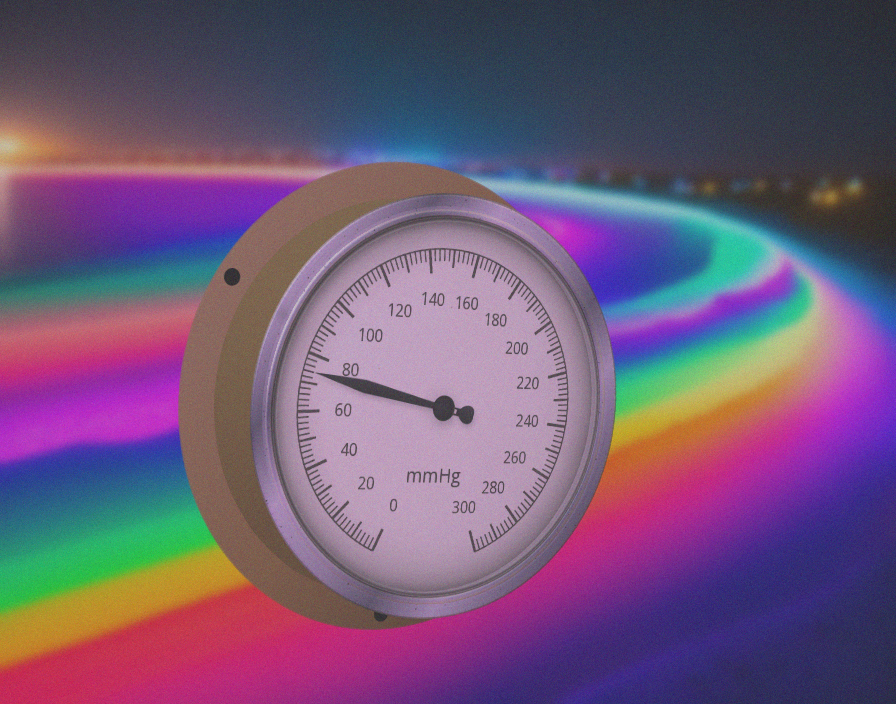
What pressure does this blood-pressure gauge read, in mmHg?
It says 74 mmHg
